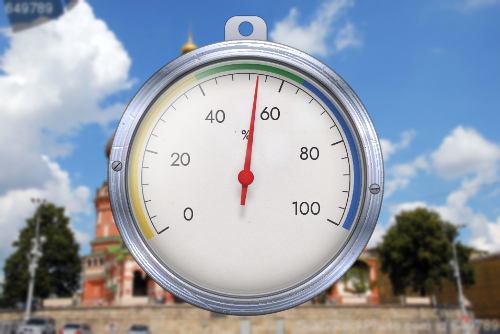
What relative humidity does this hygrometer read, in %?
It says 54 %
